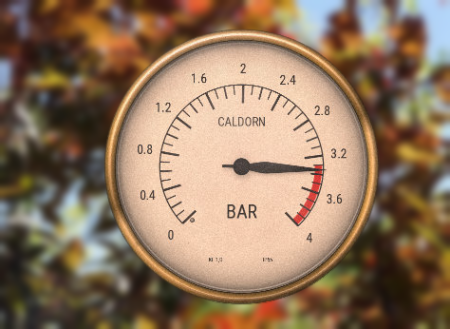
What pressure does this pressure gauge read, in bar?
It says 3.35 bar
